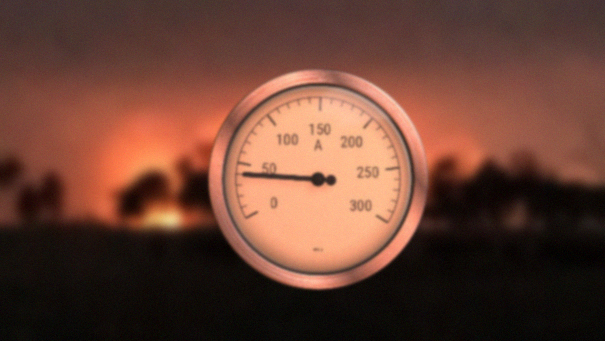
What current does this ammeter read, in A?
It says 40 A
